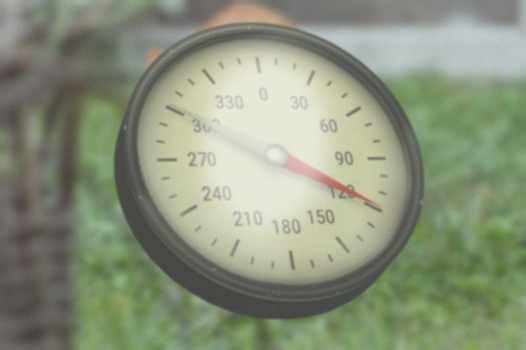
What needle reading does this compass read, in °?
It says 120 °
